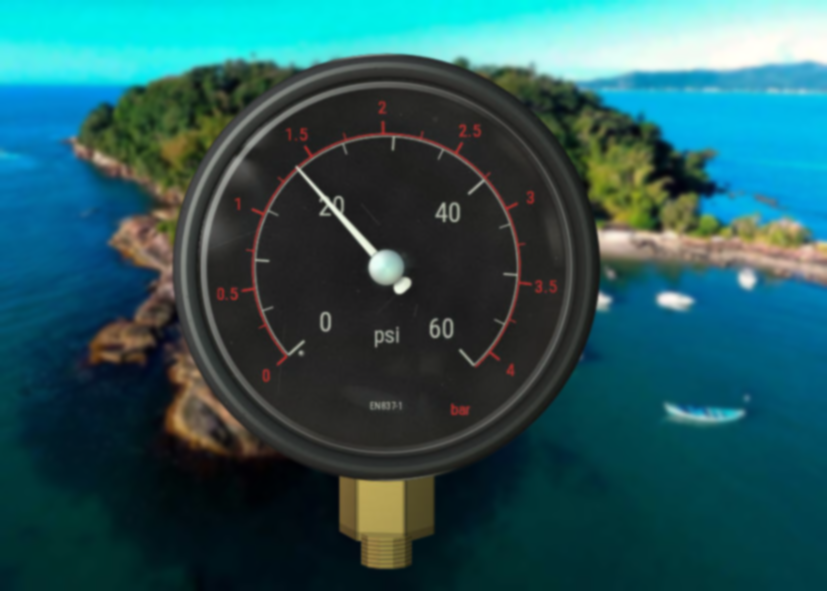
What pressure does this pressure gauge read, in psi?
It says 20 psi
